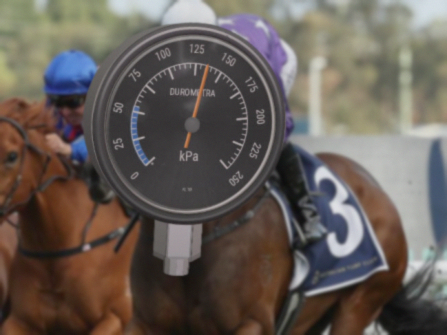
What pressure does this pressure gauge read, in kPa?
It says 135 kPa
